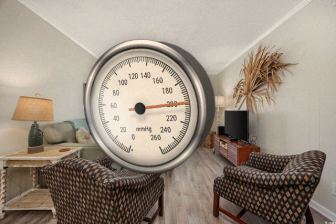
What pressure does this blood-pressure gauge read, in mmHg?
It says 200 mmHg
